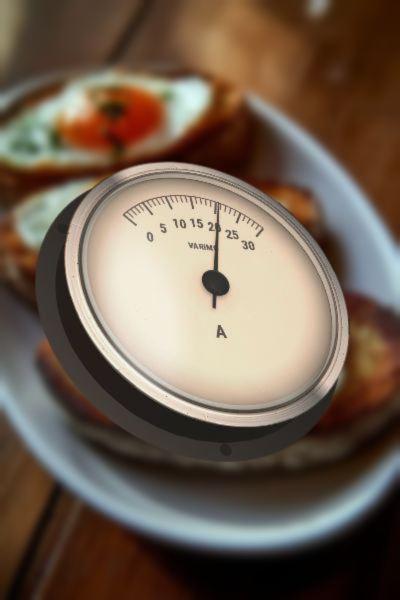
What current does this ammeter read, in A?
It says 20 A
